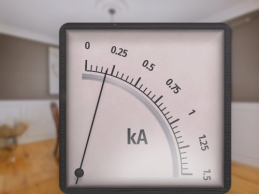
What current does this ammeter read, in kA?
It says 0.2 kA
